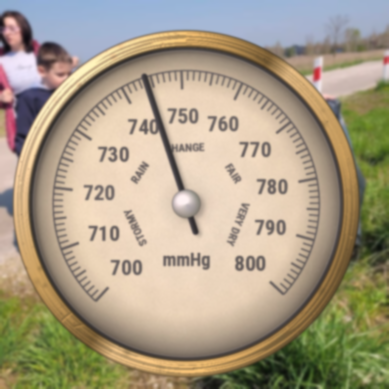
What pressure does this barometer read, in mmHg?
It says 744 mmHg
